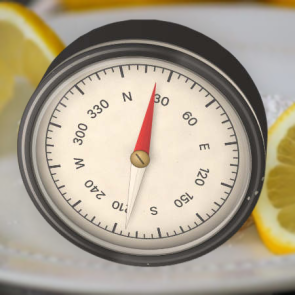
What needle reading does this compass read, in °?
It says 22.5 °
